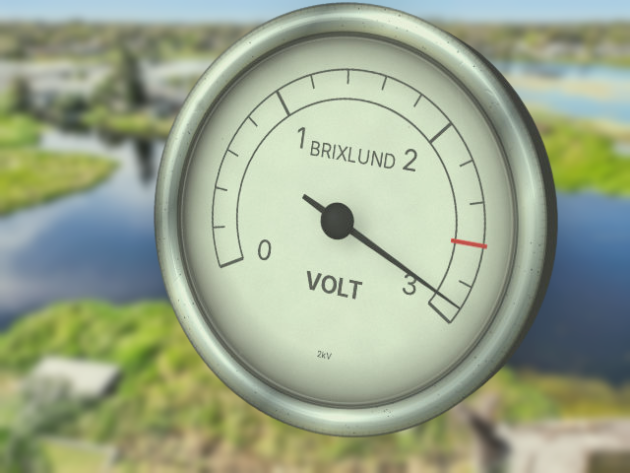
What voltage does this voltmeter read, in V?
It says 2.9 V
